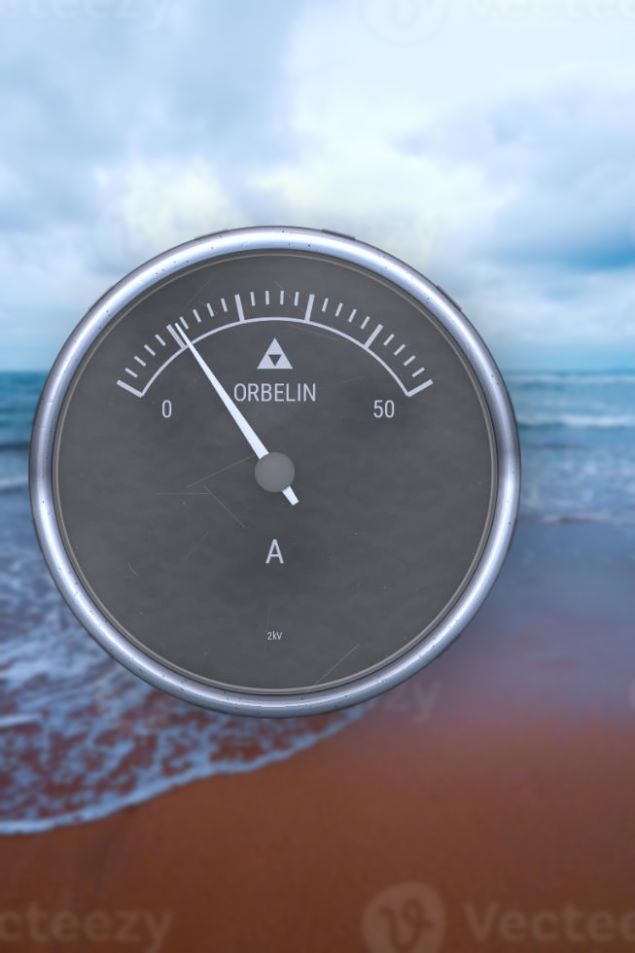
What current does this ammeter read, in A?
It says 11 A
